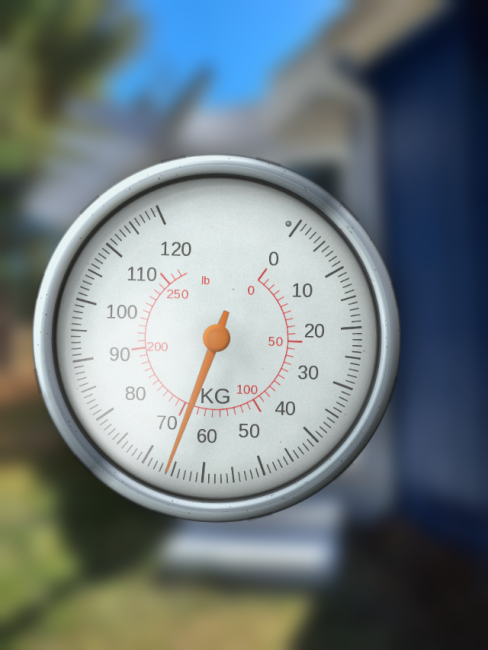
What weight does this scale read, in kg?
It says 66 kg
